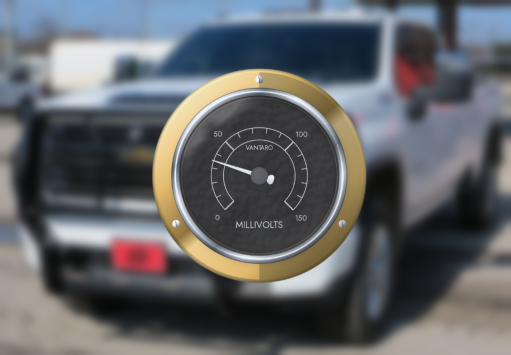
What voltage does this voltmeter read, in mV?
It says 35 mV
